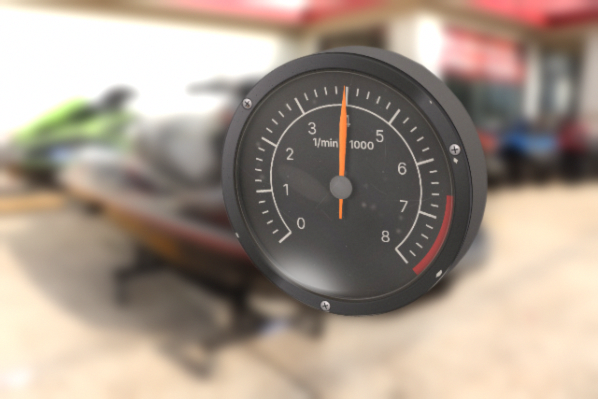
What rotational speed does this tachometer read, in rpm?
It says 4000 rpm
